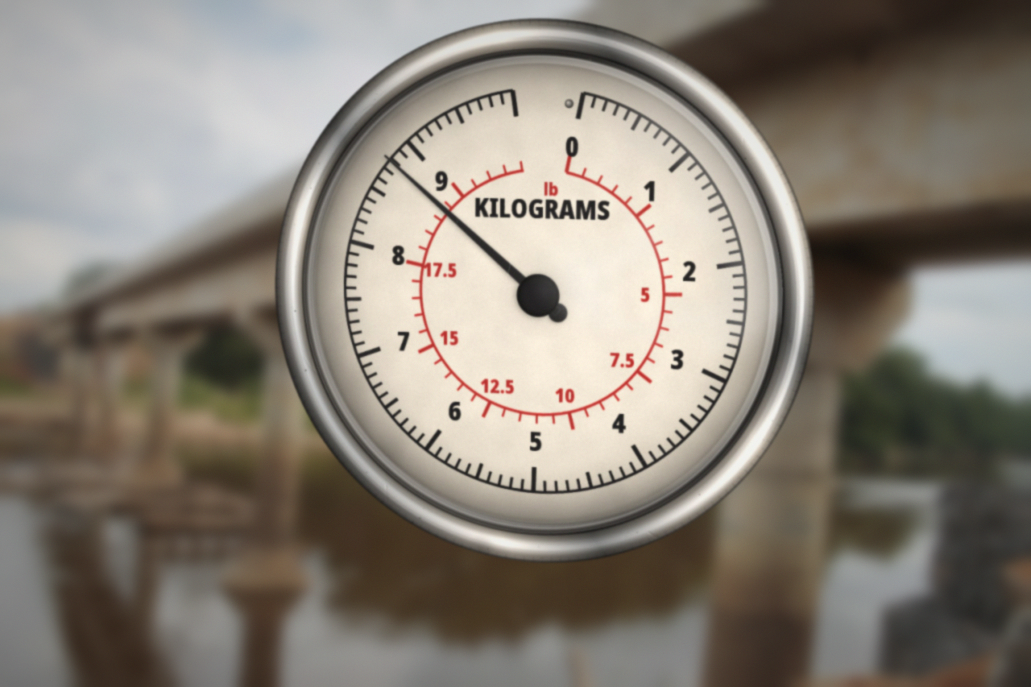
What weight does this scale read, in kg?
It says 8.8 kg
